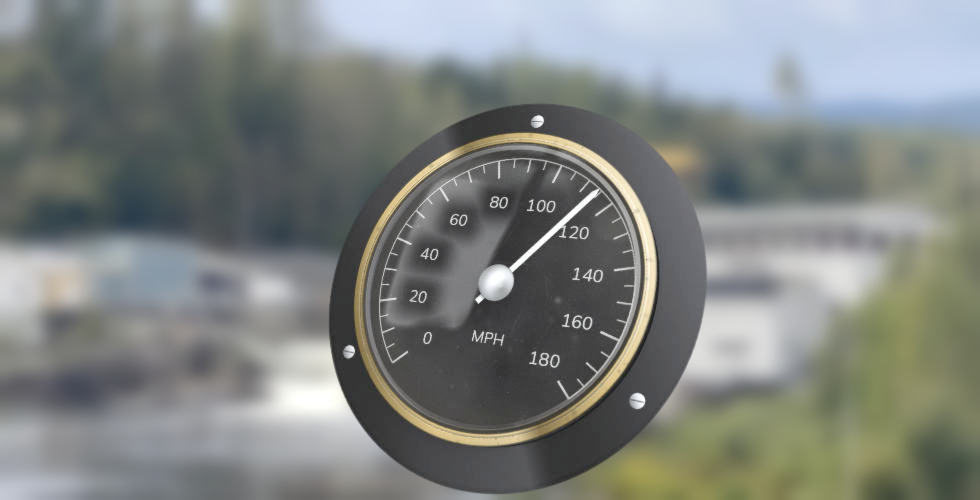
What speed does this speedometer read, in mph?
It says 115 mph
